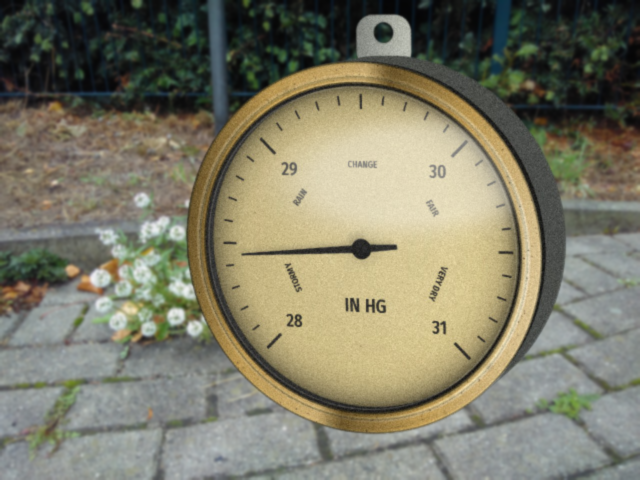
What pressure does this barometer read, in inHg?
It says 28.45 inHg
